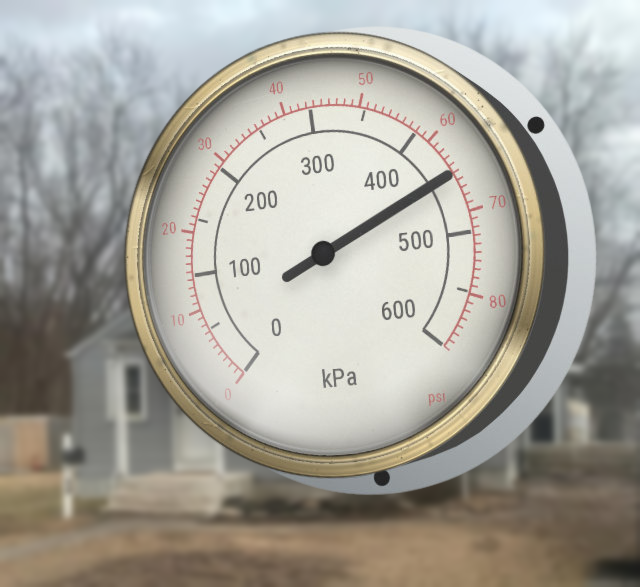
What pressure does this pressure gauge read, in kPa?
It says 450 kPa
